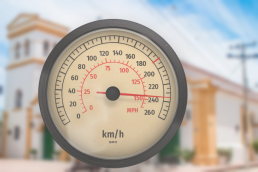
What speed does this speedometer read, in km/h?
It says 235 km/h
